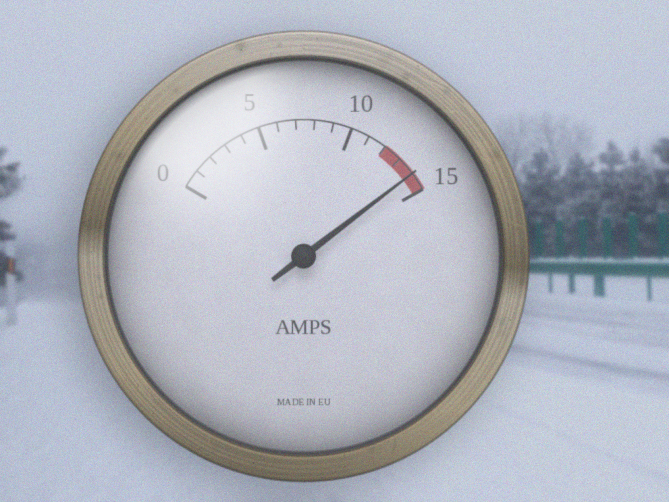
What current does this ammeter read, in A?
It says 14 A
